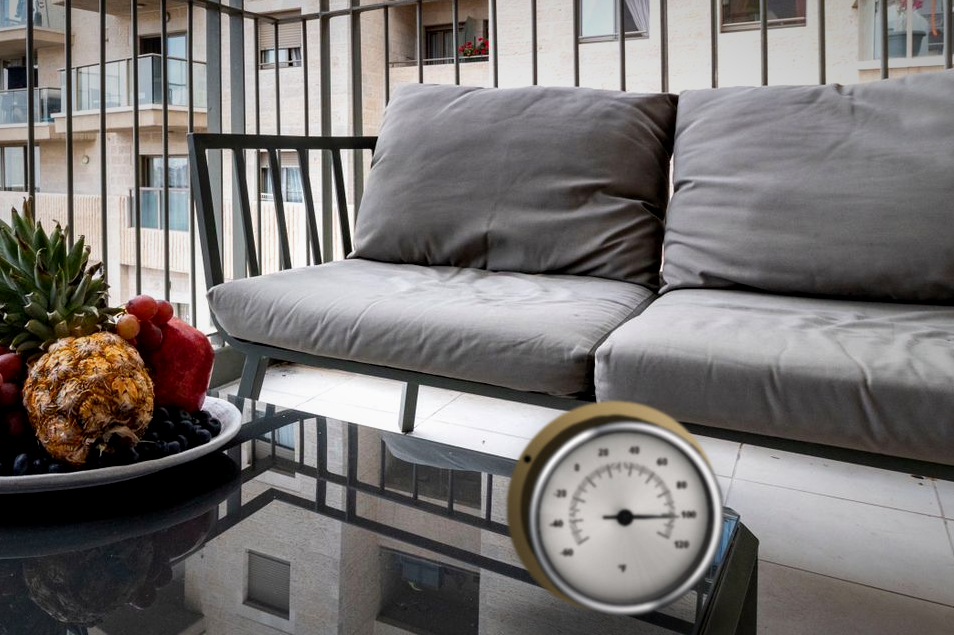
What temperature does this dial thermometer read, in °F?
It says 100 °F
